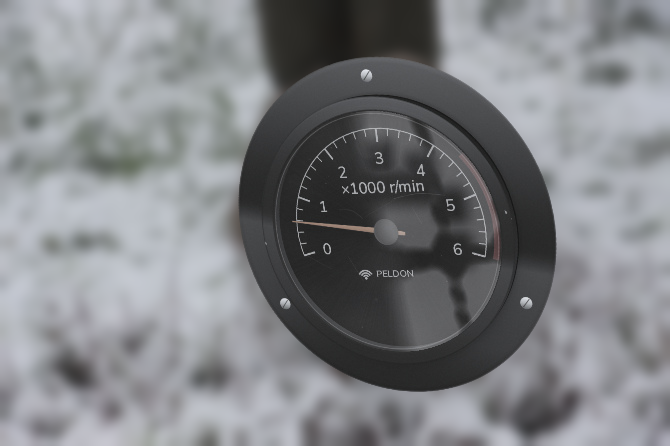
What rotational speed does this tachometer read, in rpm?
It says 600 rpm
